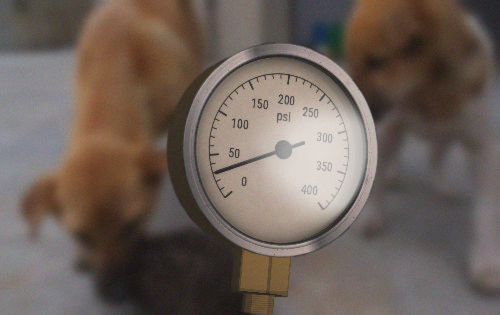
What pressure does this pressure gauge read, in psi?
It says 30 psi
